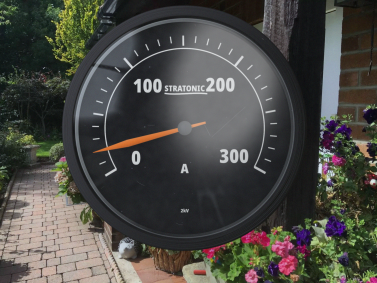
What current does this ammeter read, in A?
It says 20 A
